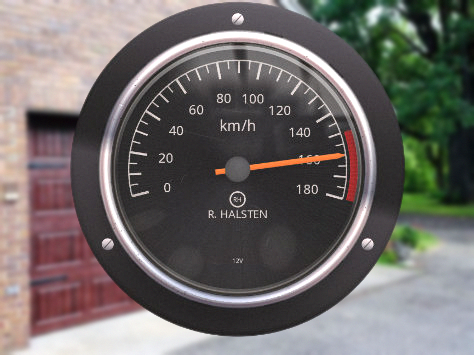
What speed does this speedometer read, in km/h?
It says 160 km/h
